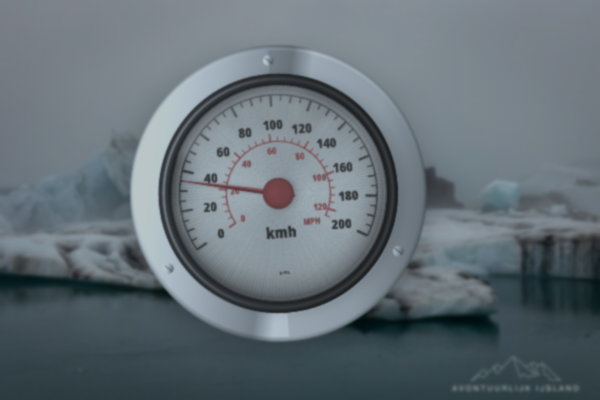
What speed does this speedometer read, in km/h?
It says 35 km/h
